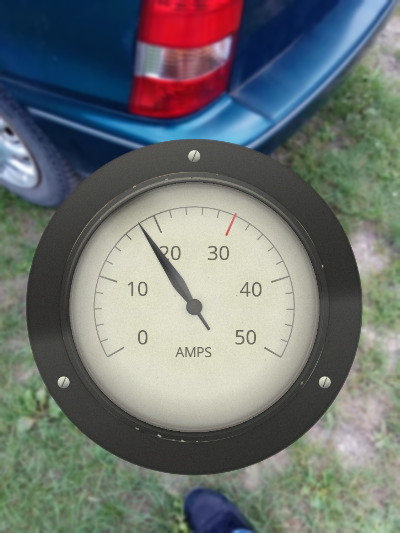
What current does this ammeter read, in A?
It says 18 A
